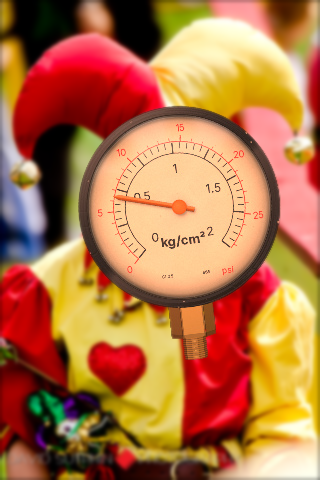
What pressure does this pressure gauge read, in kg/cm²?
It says 0.45 kg/cm²
